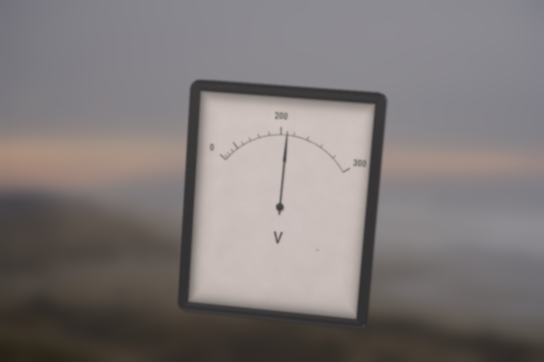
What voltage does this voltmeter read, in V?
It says 210 V
